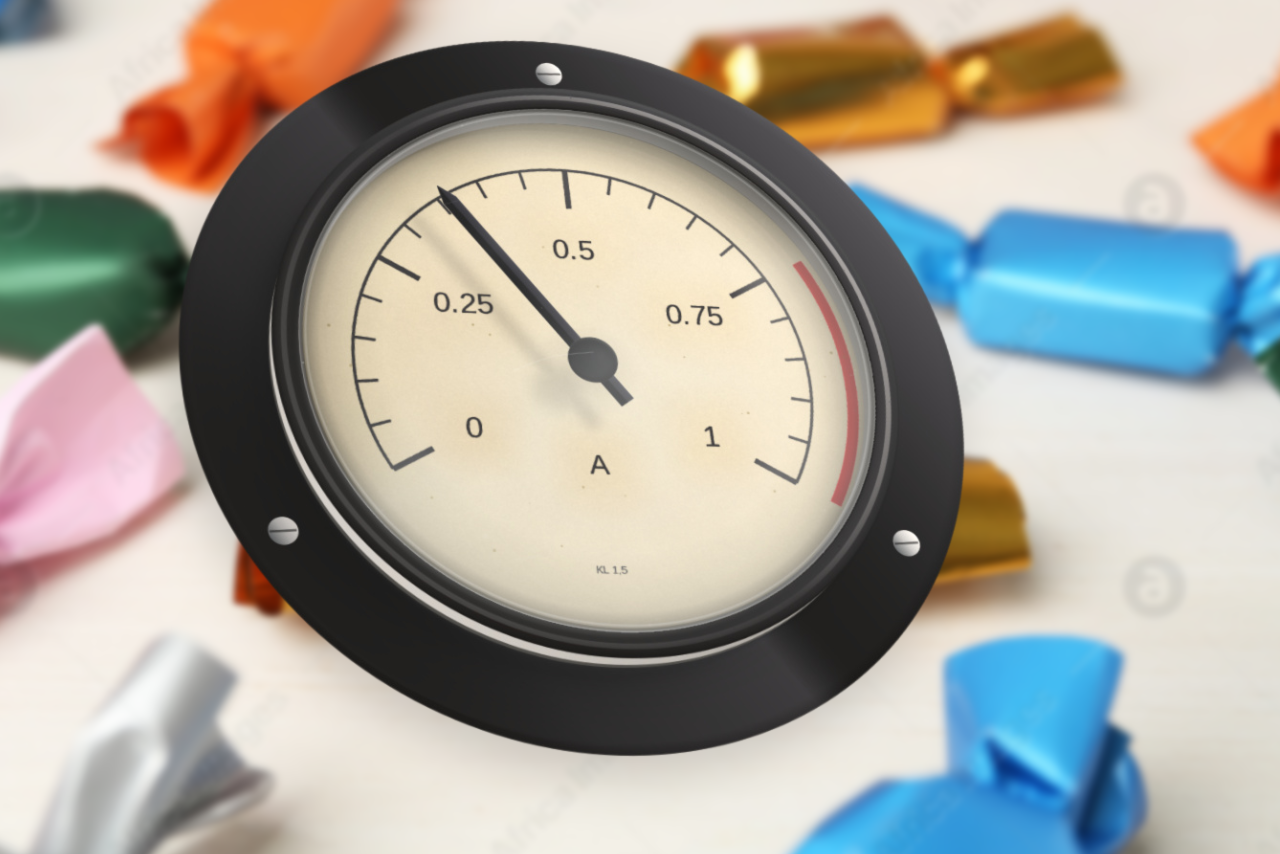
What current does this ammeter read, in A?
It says 0.35 A
